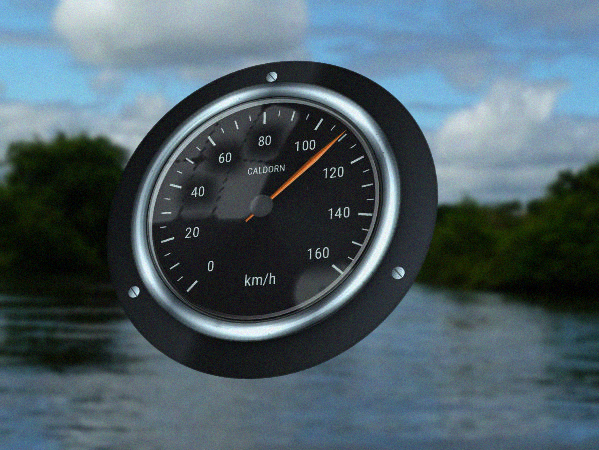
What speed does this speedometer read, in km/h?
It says 110 km/h
